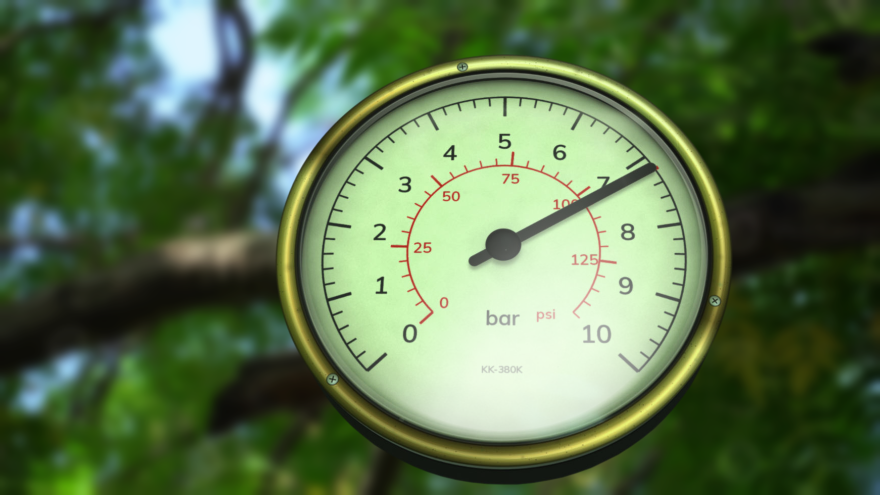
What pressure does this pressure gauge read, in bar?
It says 7.2 bar
